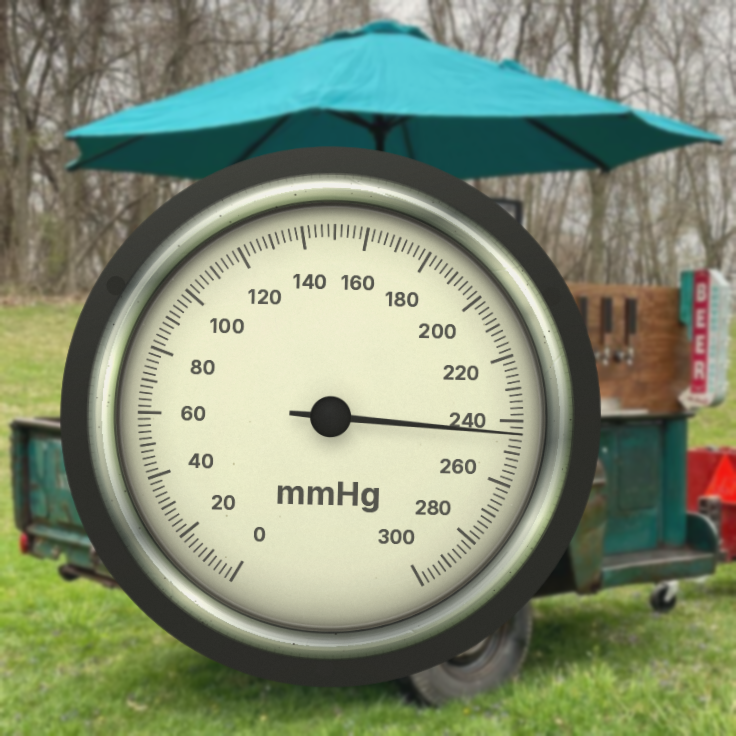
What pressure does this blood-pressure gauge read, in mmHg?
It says 244 mmHg
